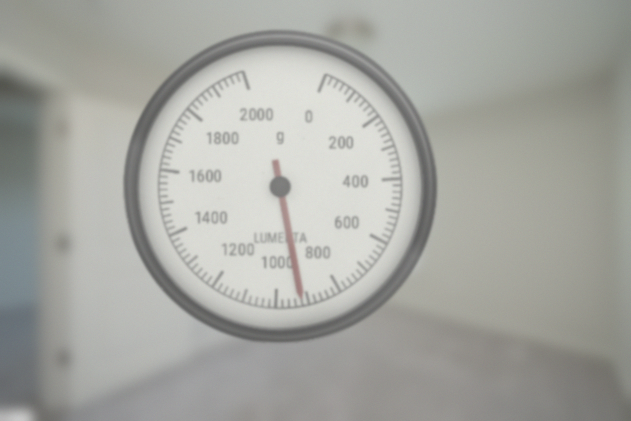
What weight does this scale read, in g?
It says 920 g
